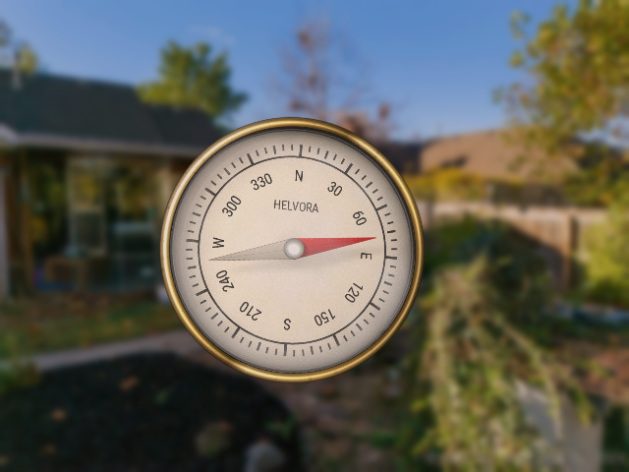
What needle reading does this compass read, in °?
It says 77.5 °
